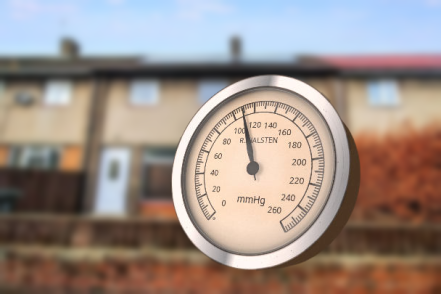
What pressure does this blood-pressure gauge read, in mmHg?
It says 110 mmHg
